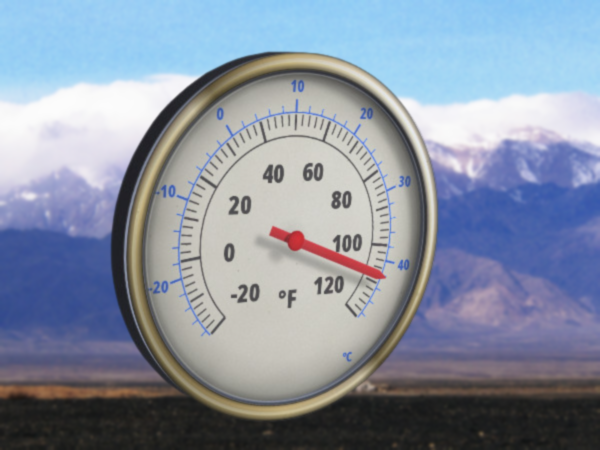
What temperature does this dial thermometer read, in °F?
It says 108 °F
